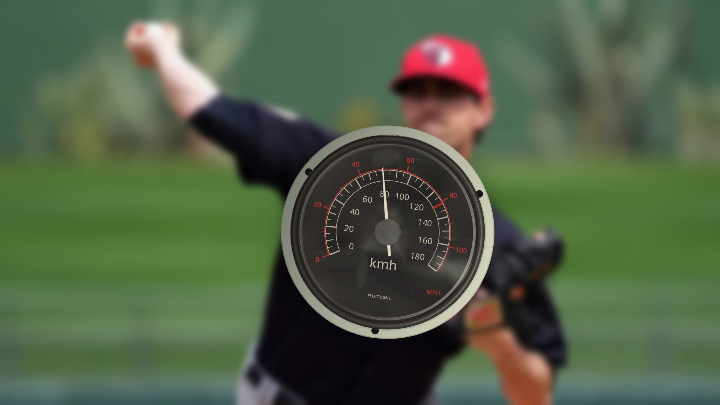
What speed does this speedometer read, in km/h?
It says 80 km/h
